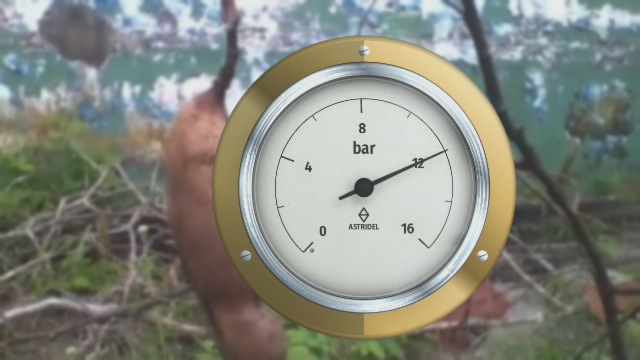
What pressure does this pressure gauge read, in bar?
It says 12 bar
